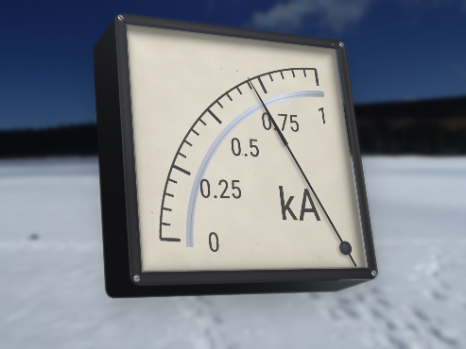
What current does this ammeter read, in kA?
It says 0.7 kA
